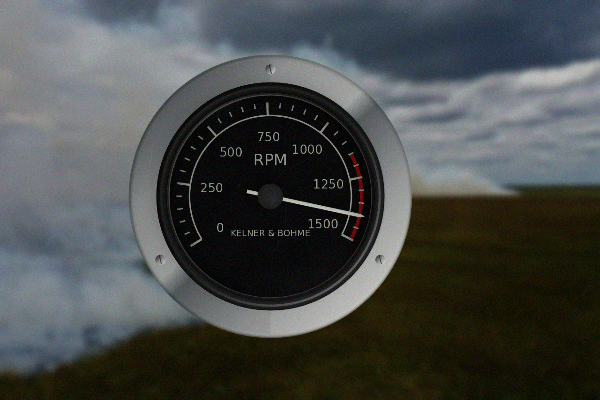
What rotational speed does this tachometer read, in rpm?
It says 1400 rpm
